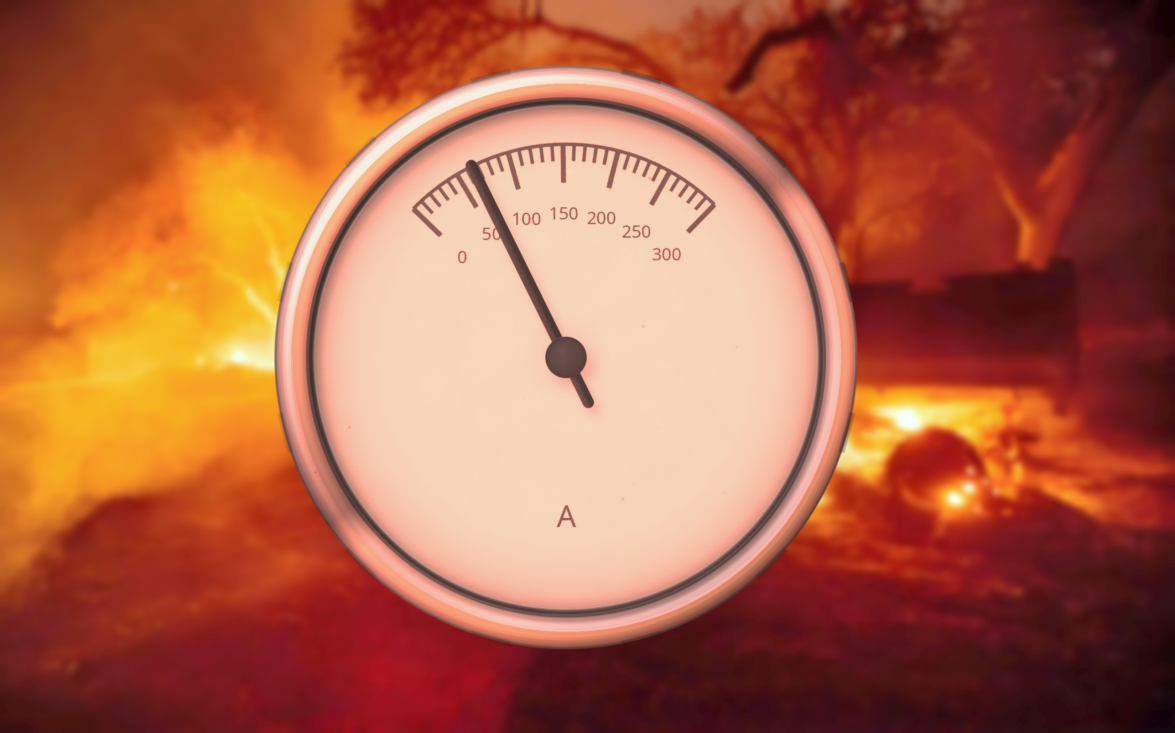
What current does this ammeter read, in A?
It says 65 A
